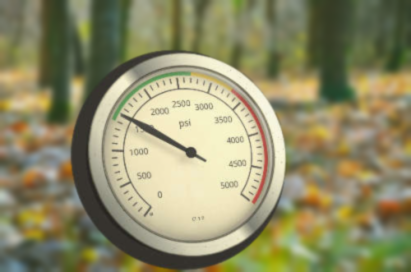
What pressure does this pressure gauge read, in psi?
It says 1500 psi
